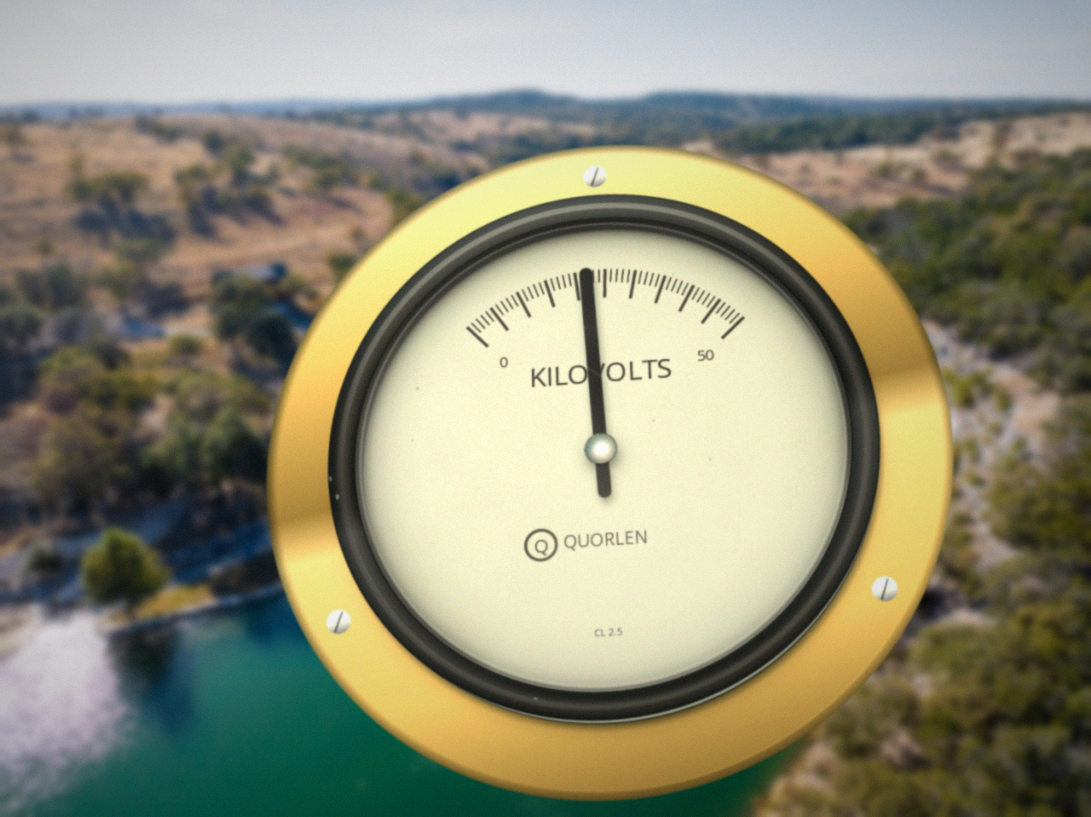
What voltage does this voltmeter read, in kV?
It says 22 kV
